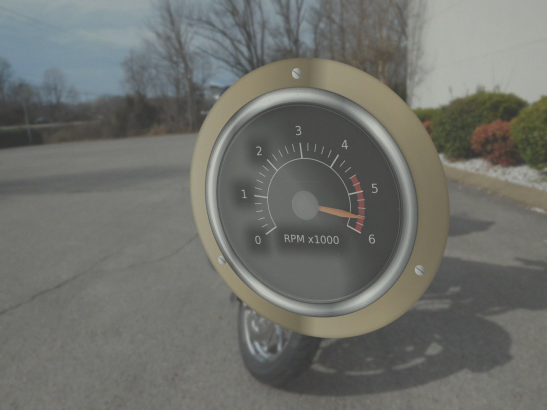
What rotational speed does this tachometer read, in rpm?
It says 5600 rpm
